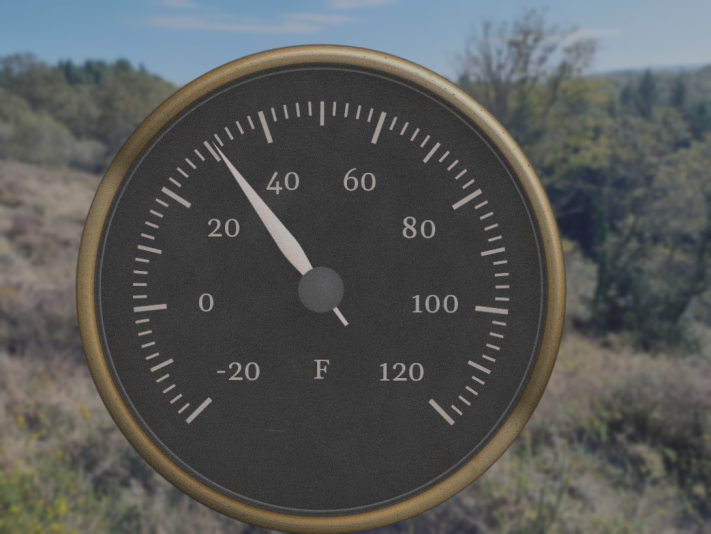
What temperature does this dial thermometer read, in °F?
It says 31 °F
